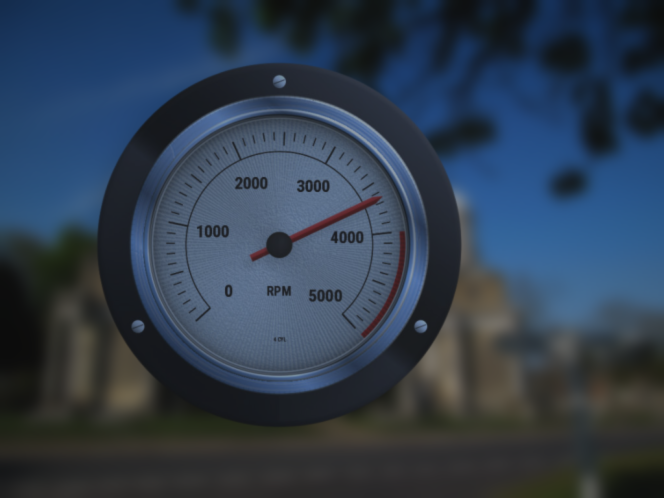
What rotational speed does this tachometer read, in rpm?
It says 3650 rpm
